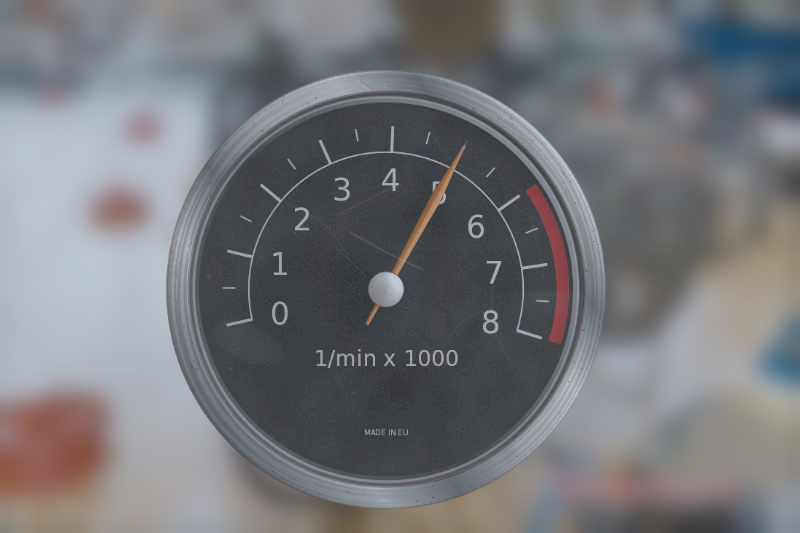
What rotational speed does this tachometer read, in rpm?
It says 5000 rpm
